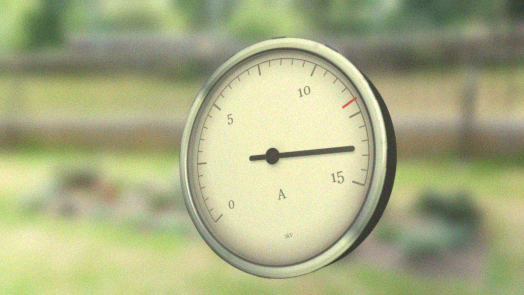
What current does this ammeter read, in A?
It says 13.75 A
